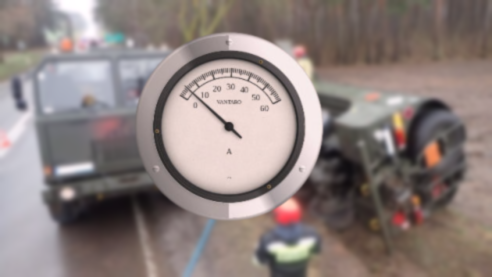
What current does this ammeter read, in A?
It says 5 A
